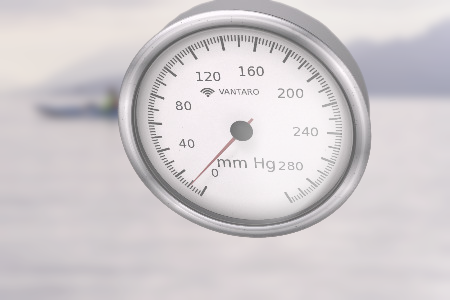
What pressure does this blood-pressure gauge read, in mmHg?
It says 10 mmHg
